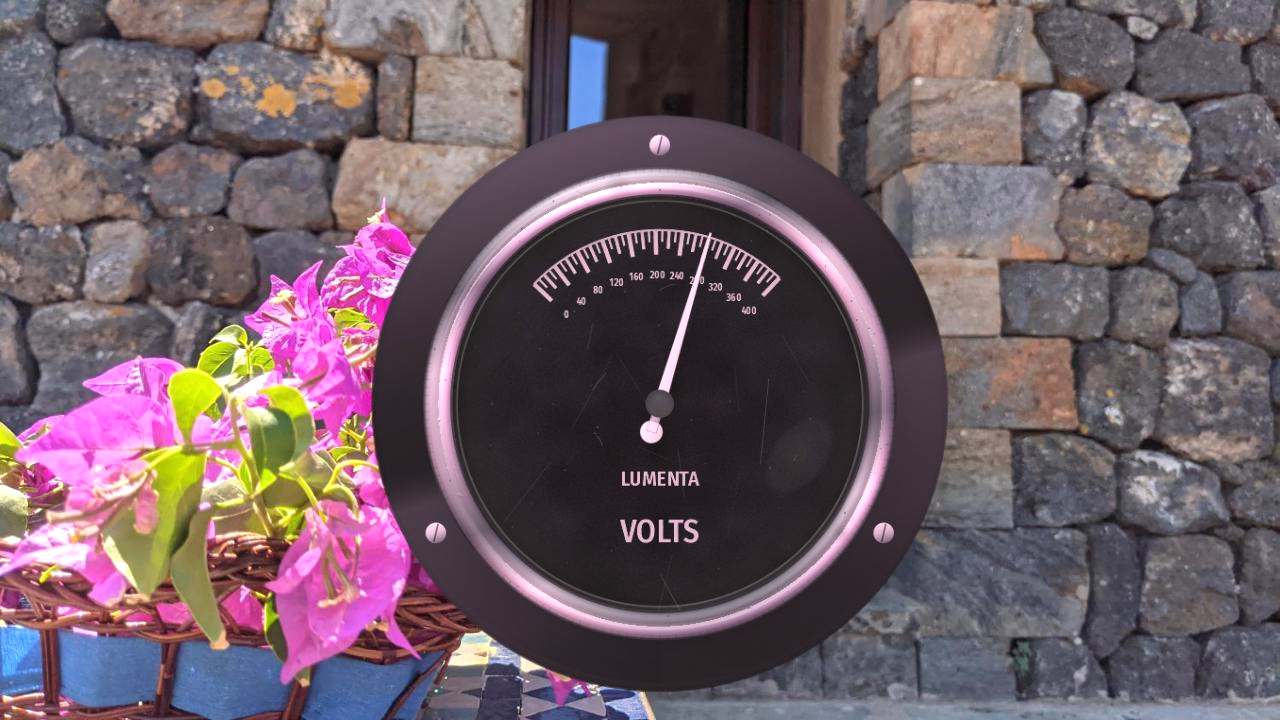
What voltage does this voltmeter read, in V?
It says 280 V
